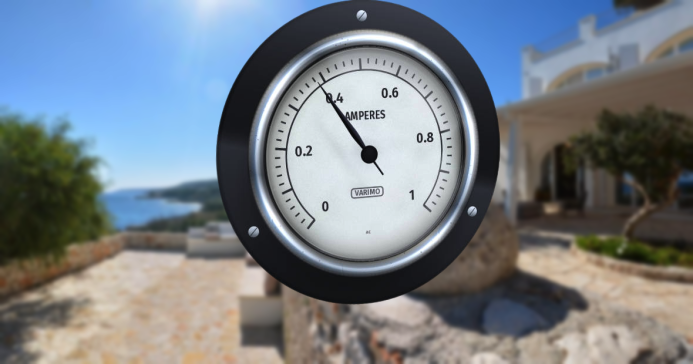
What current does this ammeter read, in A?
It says 0.38 A
